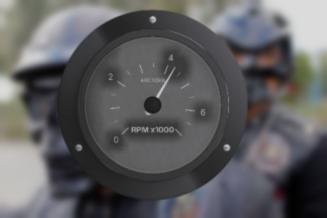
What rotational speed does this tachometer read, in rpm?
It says 4250 rpm
